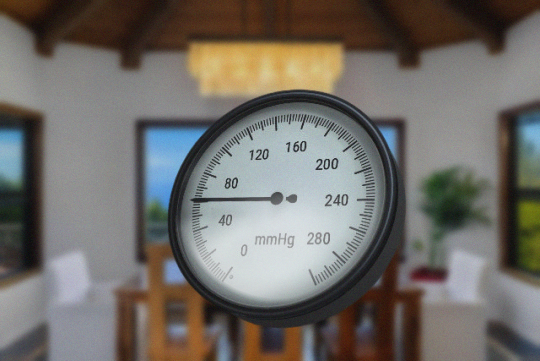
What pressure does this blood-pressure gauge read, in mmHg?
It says 60 mmHg
